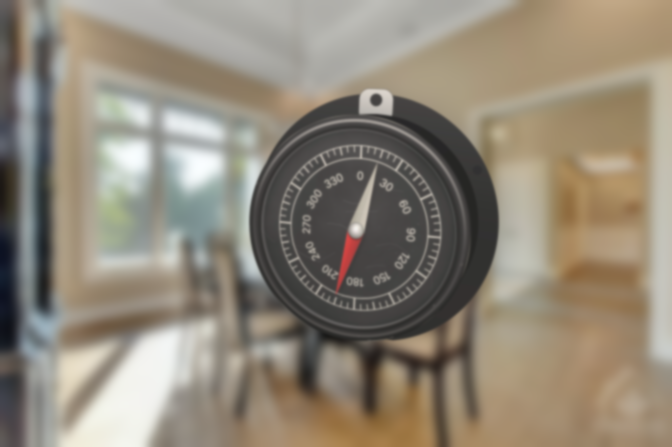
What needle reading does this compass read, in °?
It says 195 °
